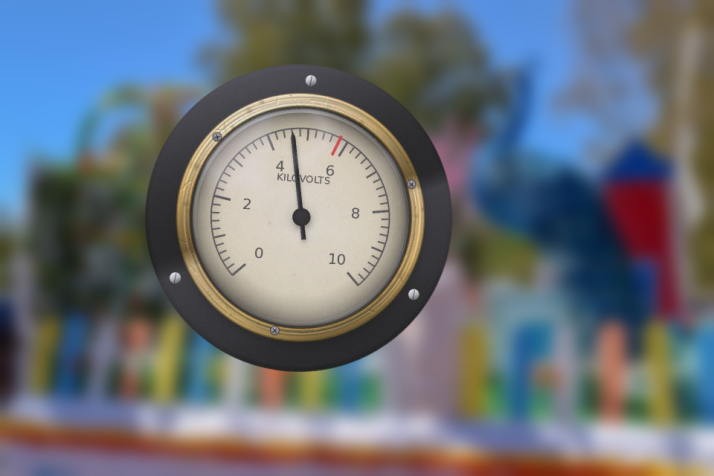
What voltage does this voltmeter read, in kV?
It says 4.6 kV
